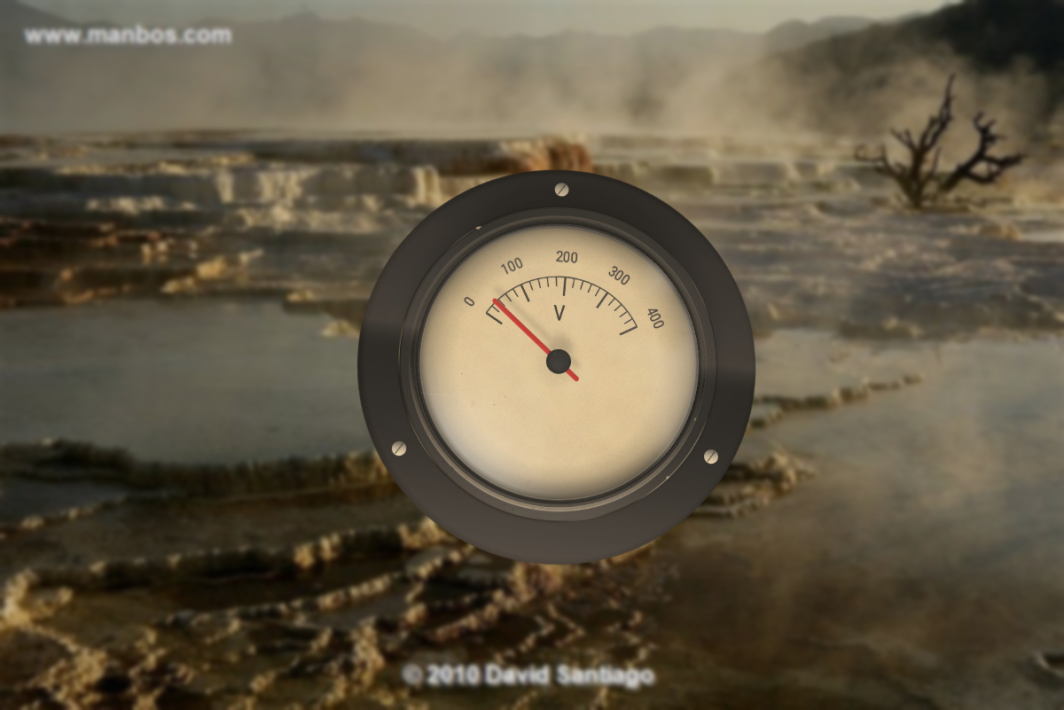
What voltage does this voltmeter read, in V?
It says 30 V
